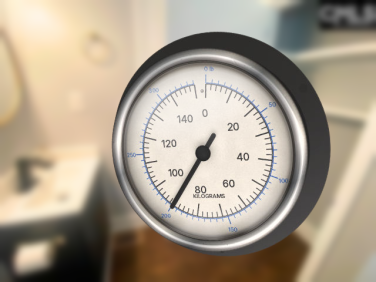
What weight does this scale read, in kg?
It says 90 kg
